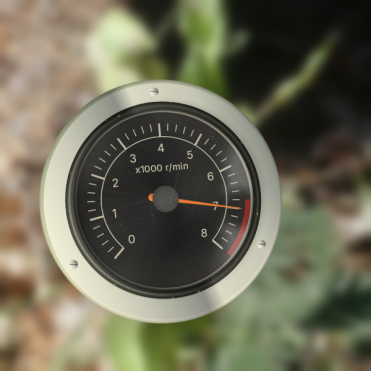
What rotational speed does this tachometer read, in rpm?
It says 7000 rpm
